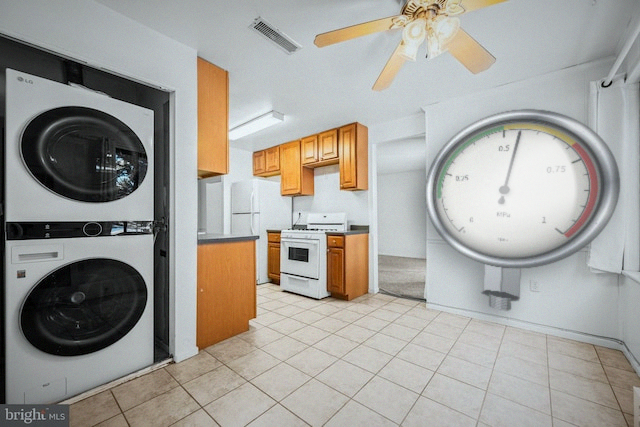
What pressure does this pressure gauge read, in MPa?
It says 0.55 MPa
